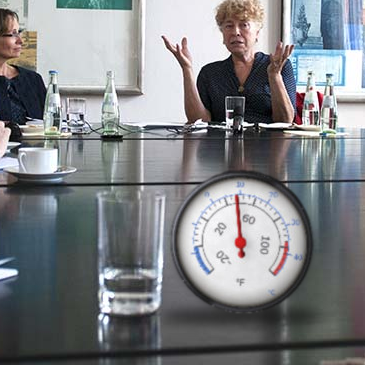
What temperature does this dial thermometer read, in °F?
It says 48 °F
